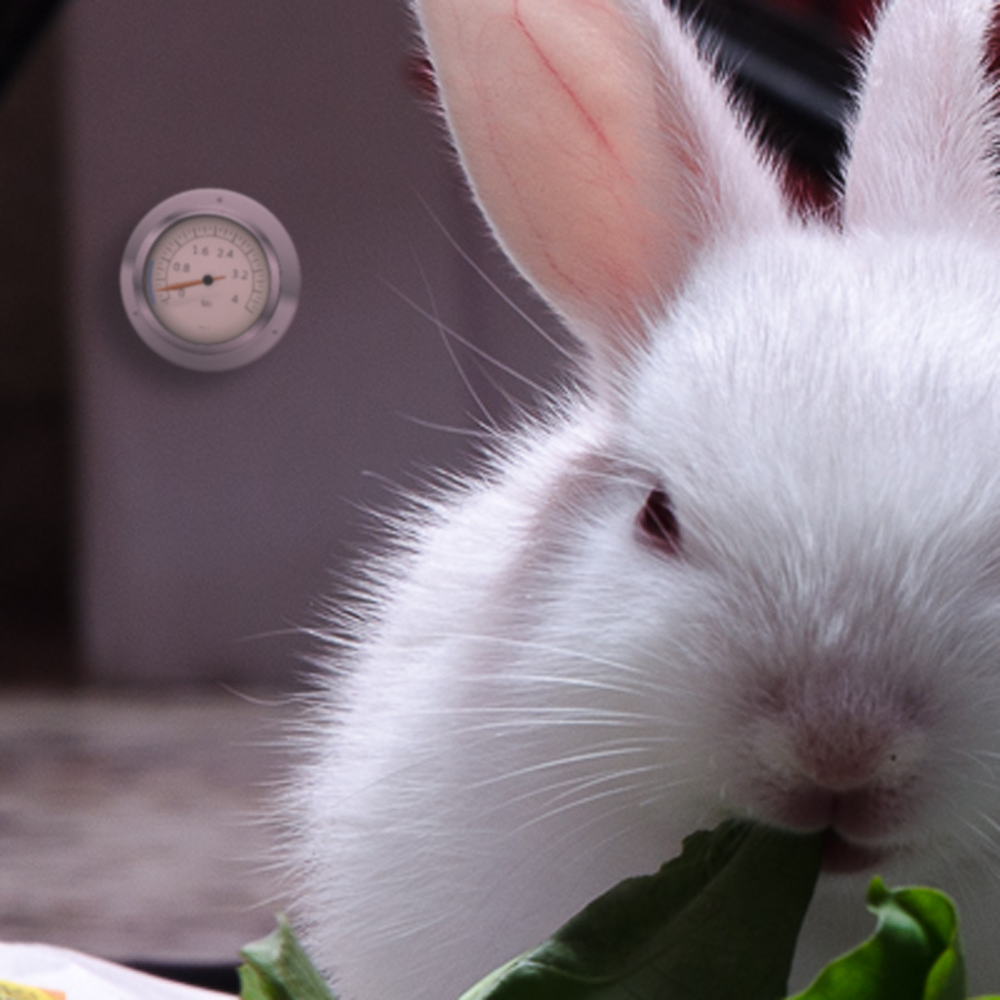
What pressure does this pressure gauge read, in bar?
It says 0.2 bar
